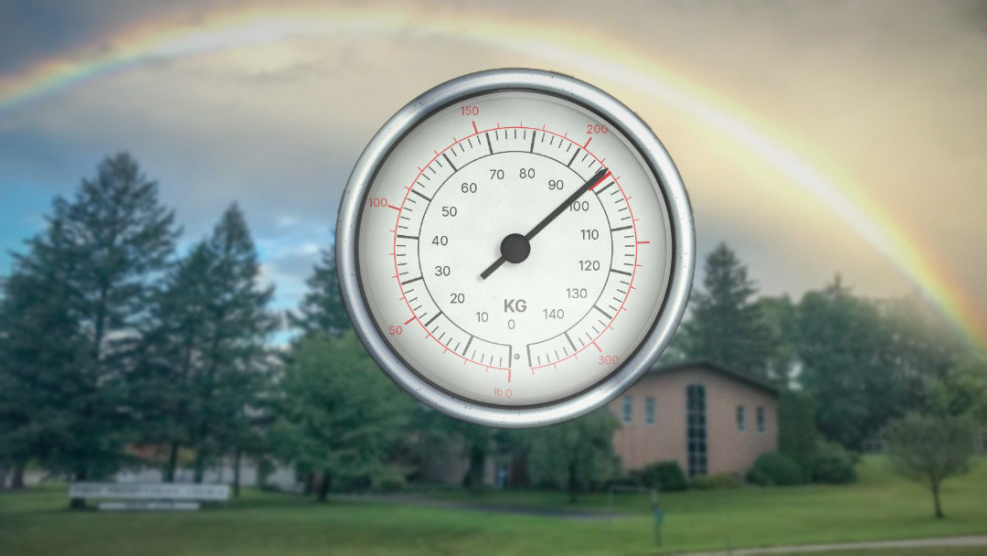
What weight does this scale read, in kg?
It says 97 kg
